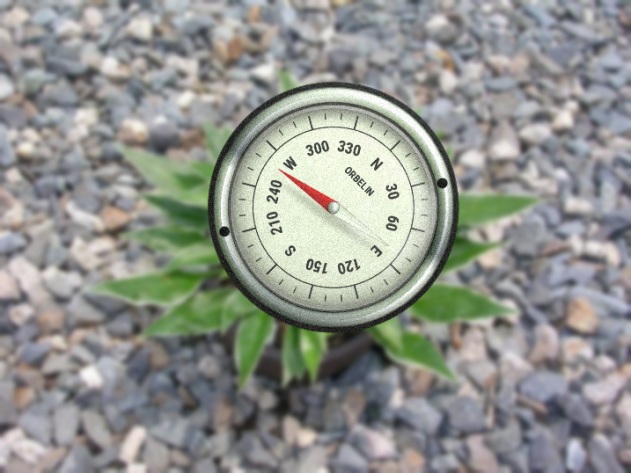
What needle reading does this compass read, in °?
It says 260 °
